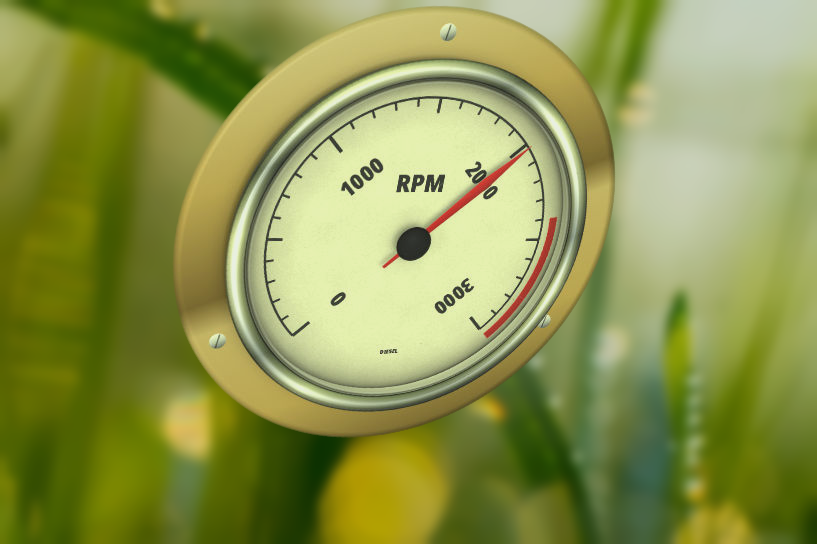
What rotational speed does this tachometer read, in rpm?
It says 2000 rpm
